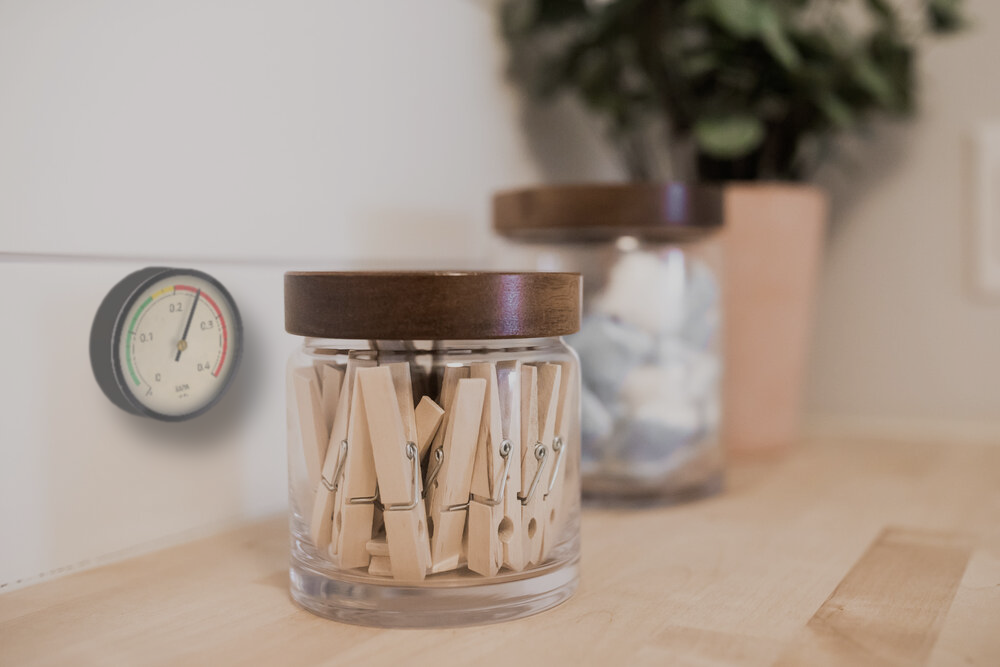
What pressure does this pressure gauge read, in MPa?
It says 0.24 MPa
